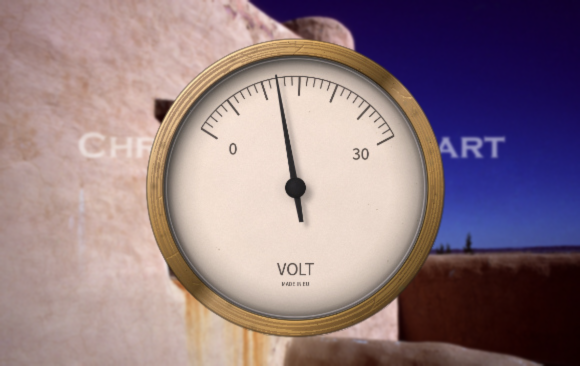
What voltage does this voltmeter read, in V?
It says 12 V
